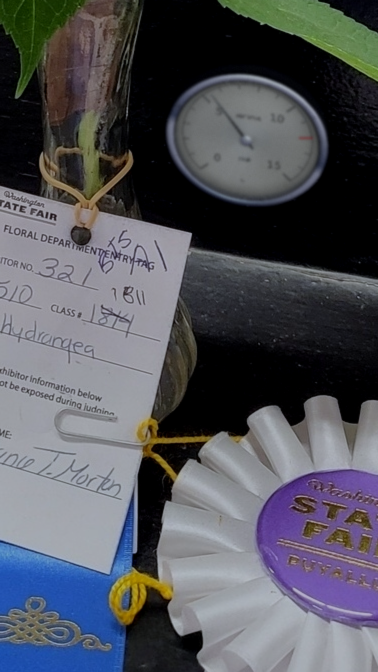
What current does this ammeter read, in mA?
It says 5.5 mA
